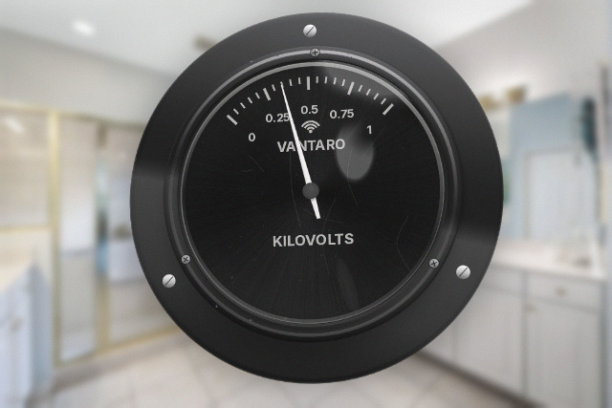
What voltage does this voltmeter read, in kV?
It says 0.35 kV
